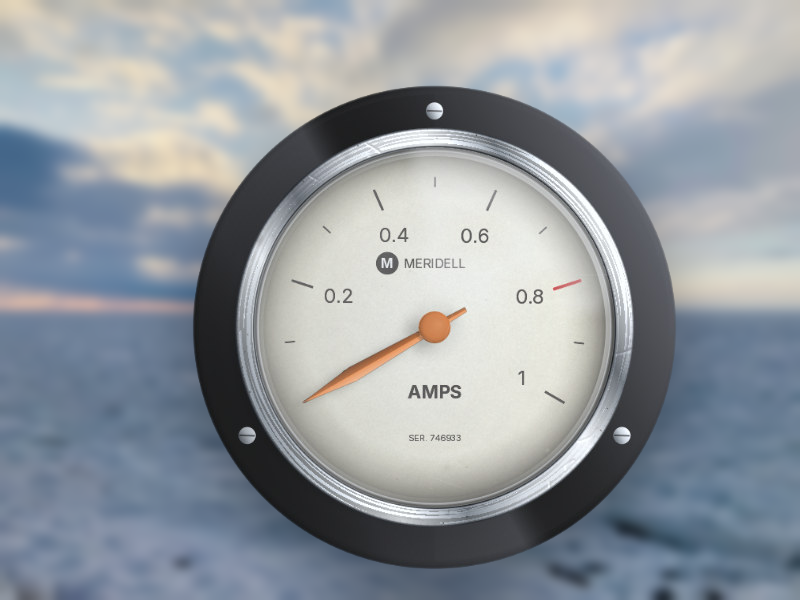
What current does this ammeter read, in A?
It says 0 A
